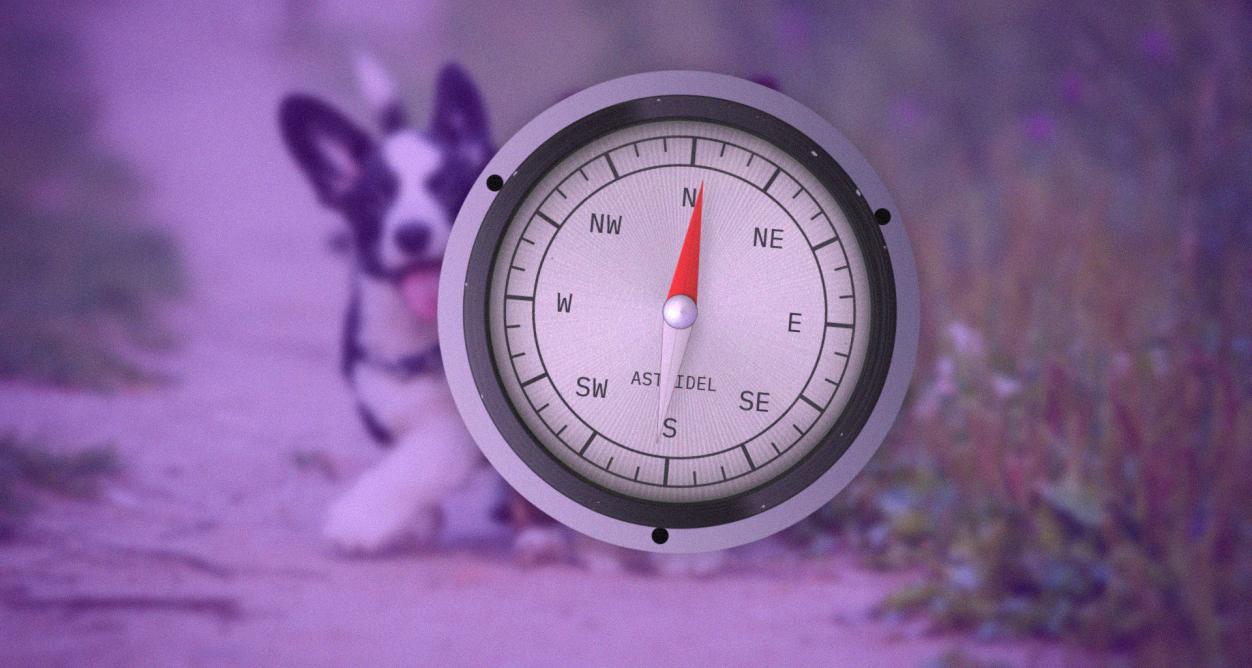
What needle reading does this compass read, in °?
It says 5 °
